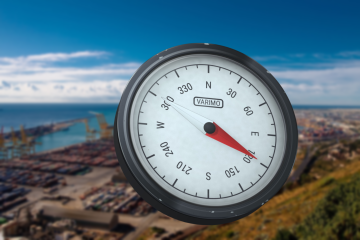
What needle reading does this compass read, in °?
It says 120 °
